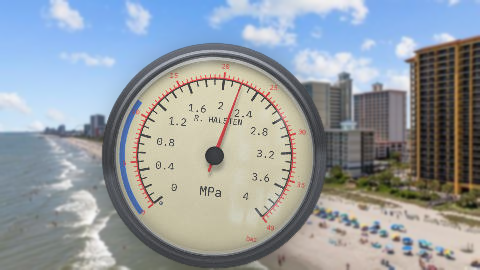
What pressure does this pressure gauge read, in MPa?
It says 2.2 MPa
